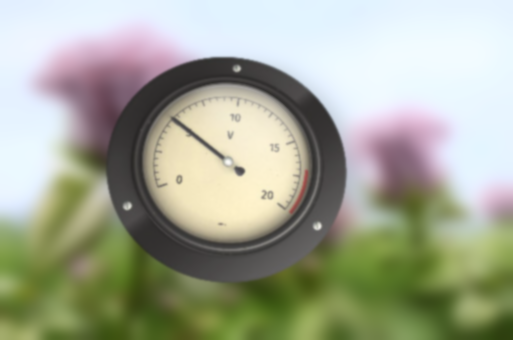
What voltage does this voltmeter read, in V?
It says 5 V
